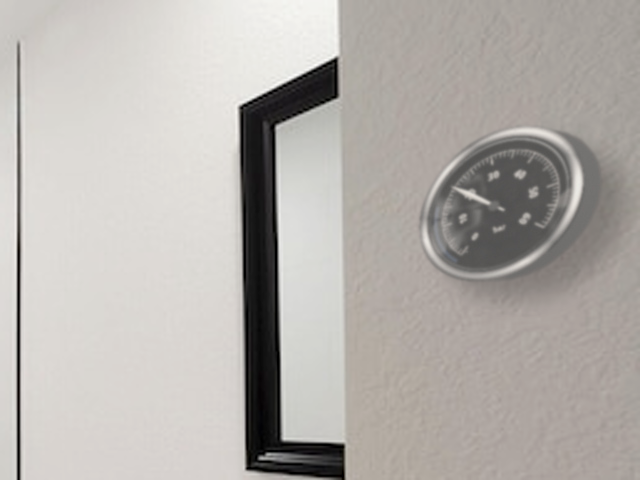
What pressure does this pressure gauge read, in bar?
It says 20 bar
